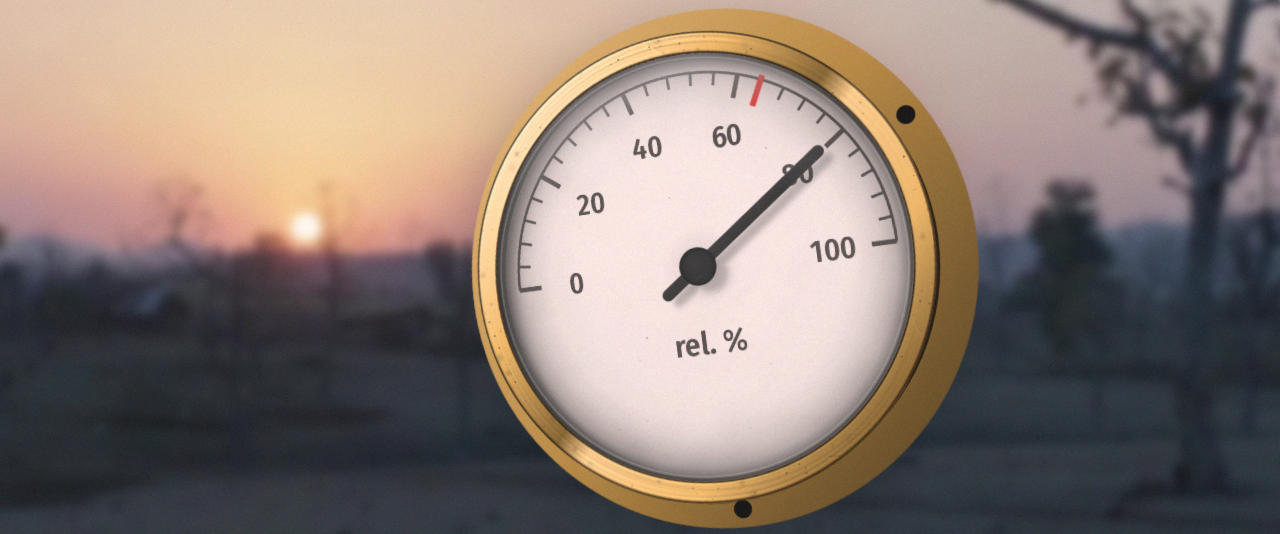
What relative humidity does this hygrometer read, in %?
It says 80 %
